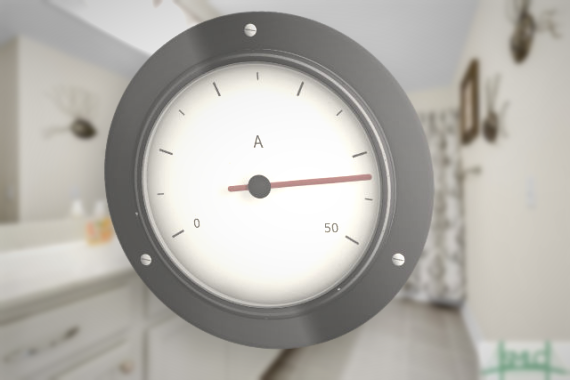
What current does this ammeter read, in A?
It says 42.5 A
